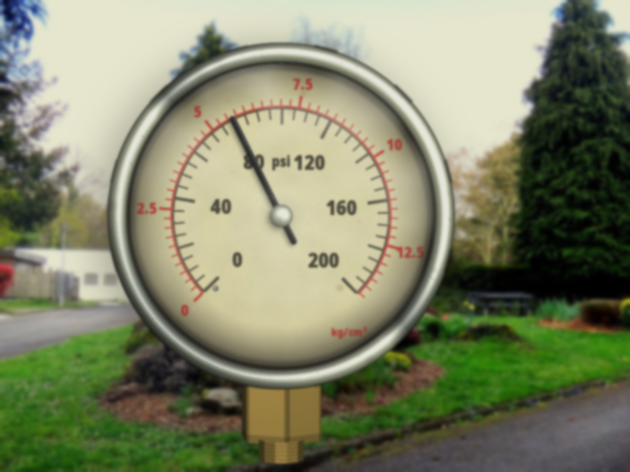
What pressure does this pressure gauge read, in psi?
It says 80 psi
